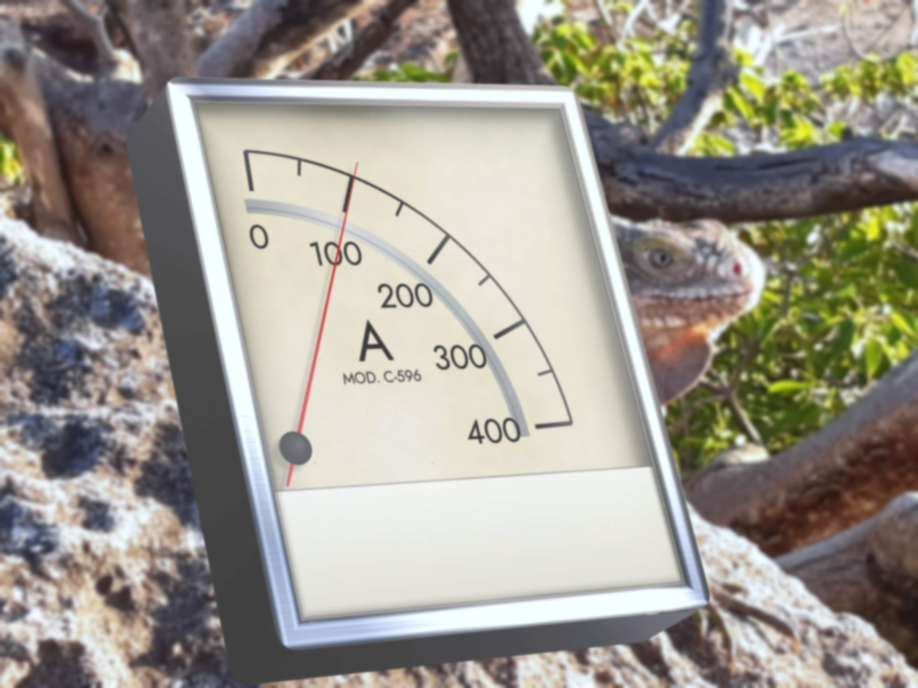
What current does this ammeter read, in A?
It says 100 A
